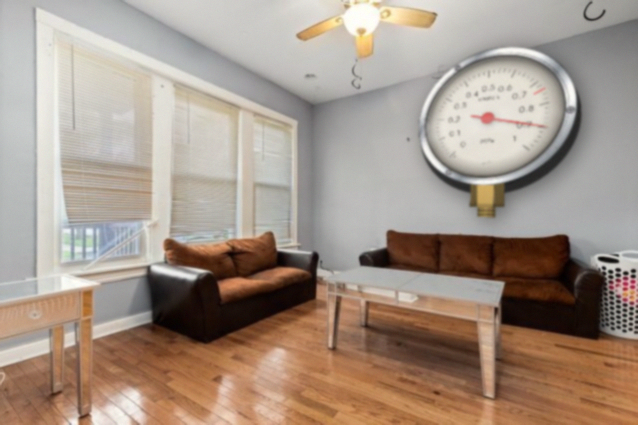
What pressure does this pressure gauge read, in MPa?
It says 0.9 MPa
